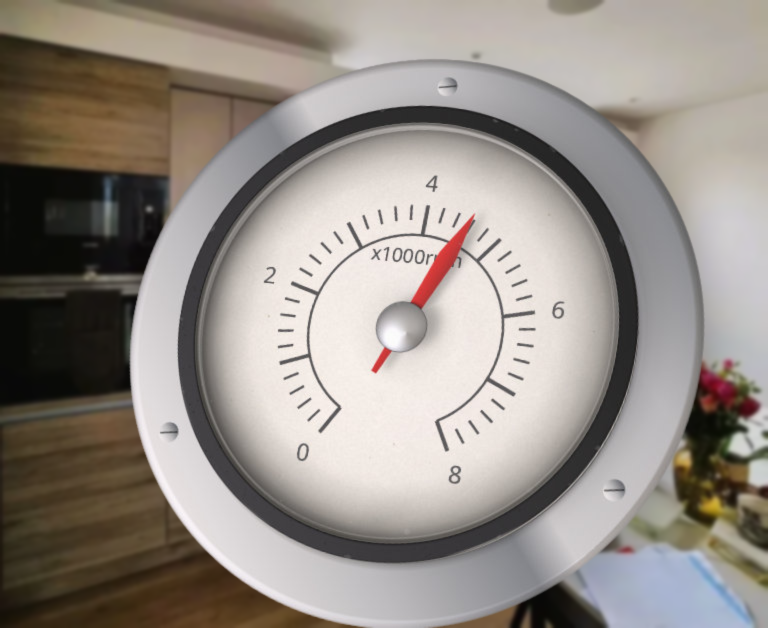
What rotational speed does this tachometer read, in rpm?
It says 4600 rpm
